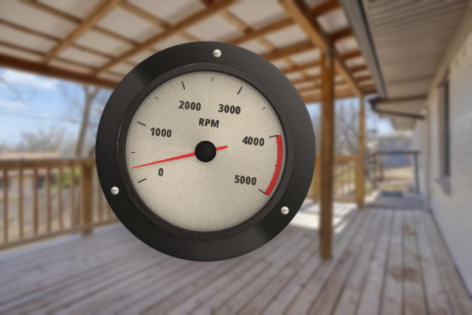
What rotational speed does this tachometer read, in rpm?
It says 250 rpm
